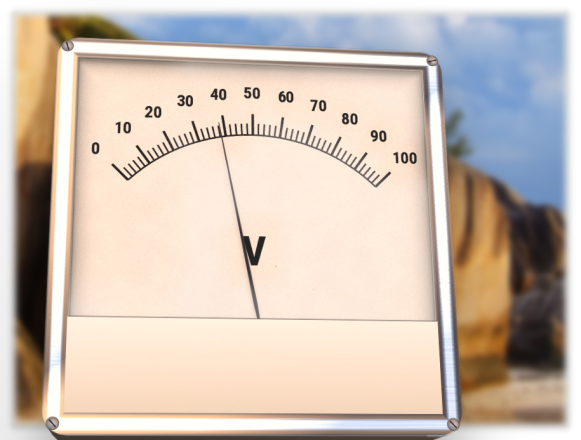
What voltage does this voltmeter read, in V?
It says 38 V
